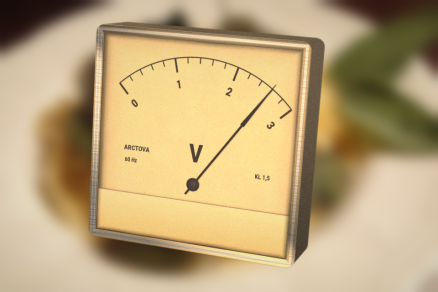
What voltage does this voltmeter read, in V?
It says 2.6 V
